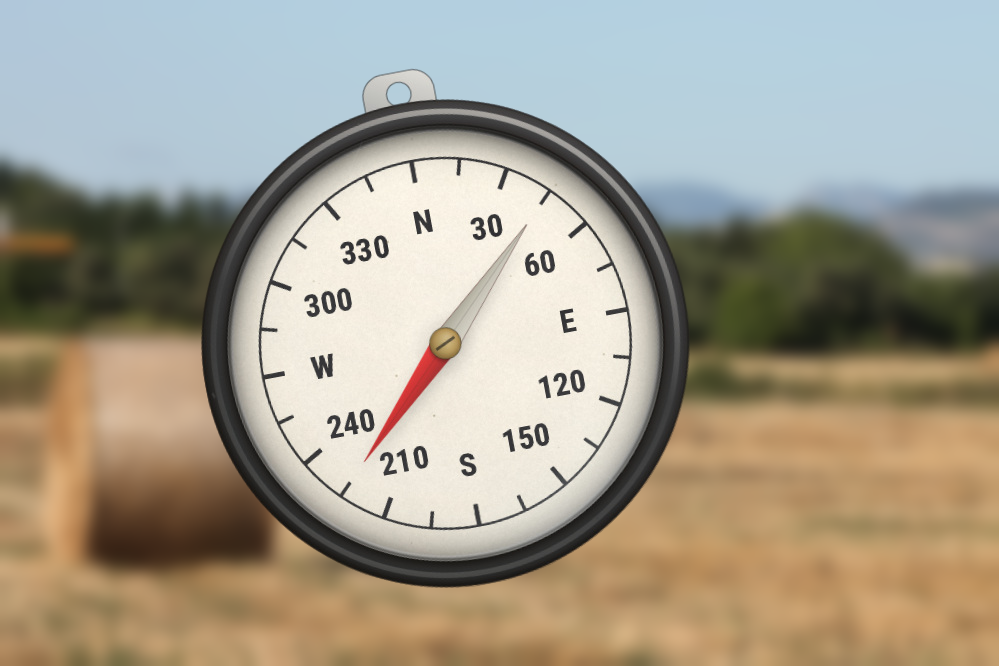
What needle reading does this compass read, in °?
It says 225 °
